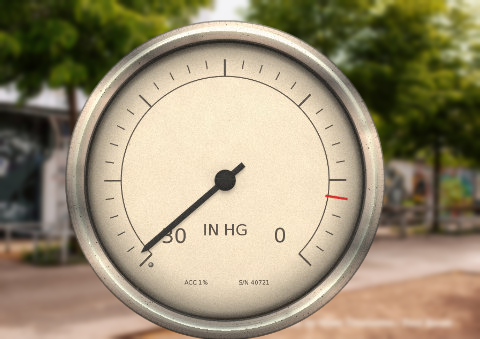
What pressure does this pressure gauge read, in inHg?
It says -29.5 inHg
